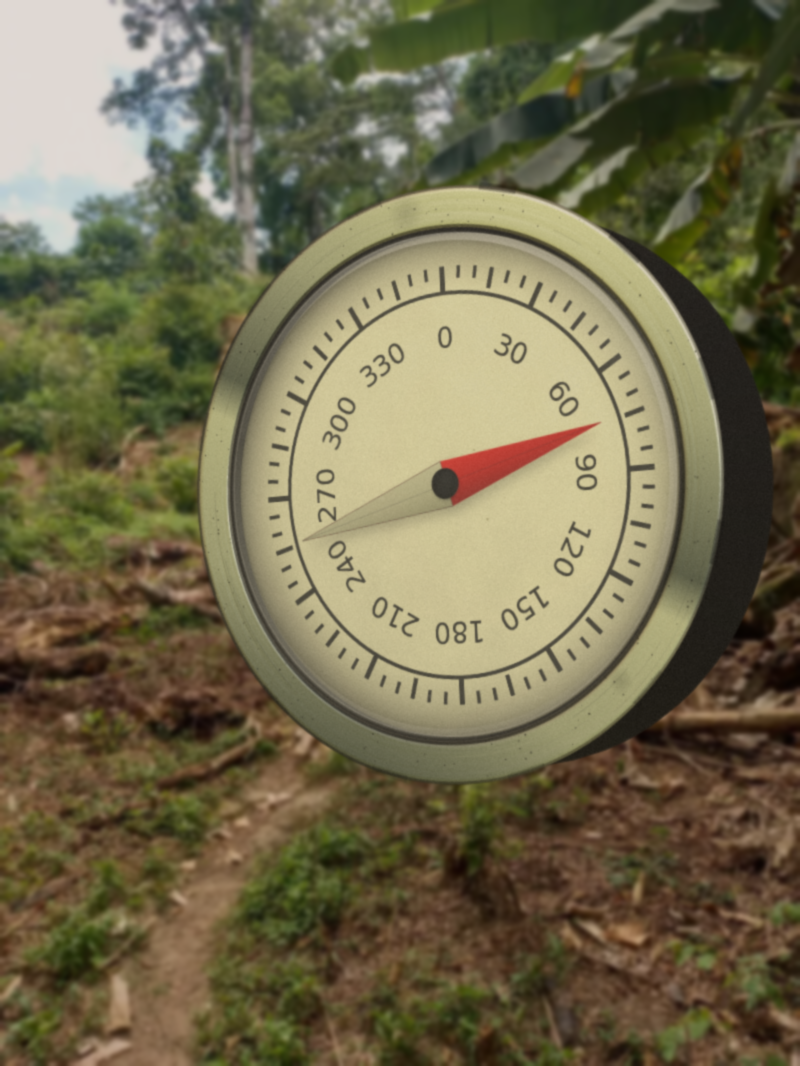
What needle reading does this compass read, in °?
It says 75 °
